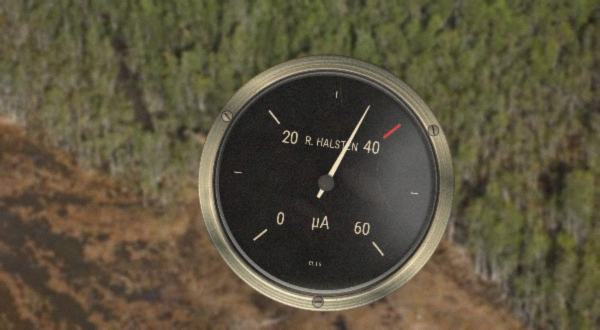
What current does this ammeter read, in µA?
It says 35 µA
